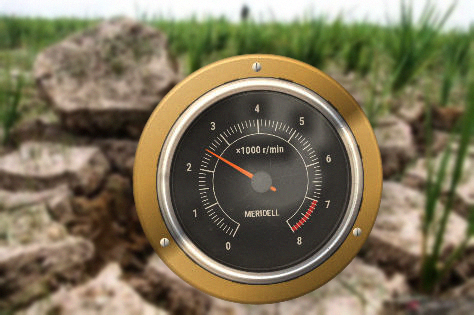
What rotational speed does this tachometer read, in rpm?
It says 2500 rpm
